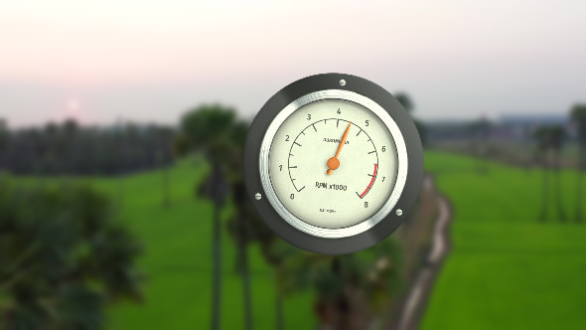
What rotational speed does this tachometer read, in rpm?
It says 4500 rpm
